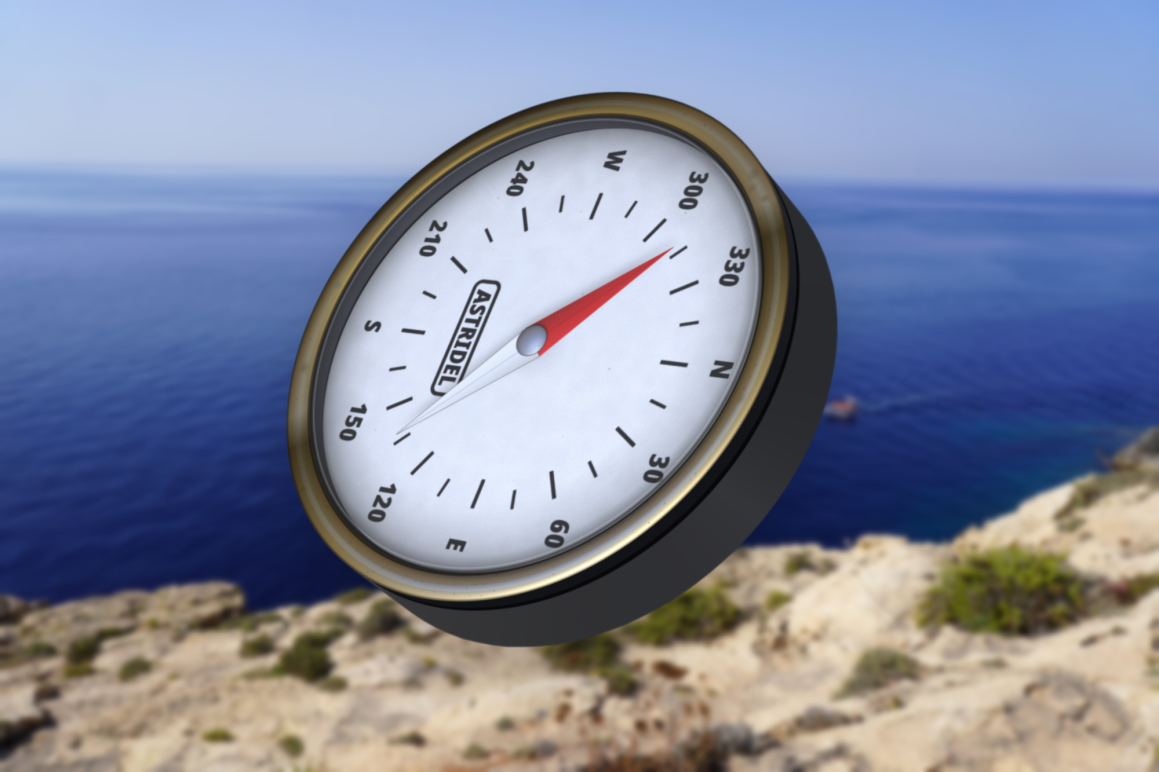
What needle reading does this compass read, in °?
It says 315 °
